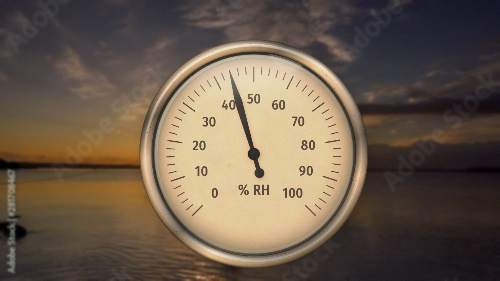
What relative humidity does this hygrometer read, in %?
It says 44 %
